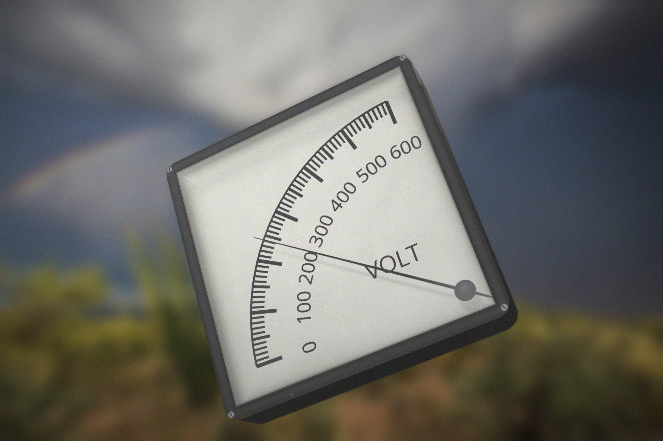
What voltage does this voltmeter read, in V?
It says 240 V
